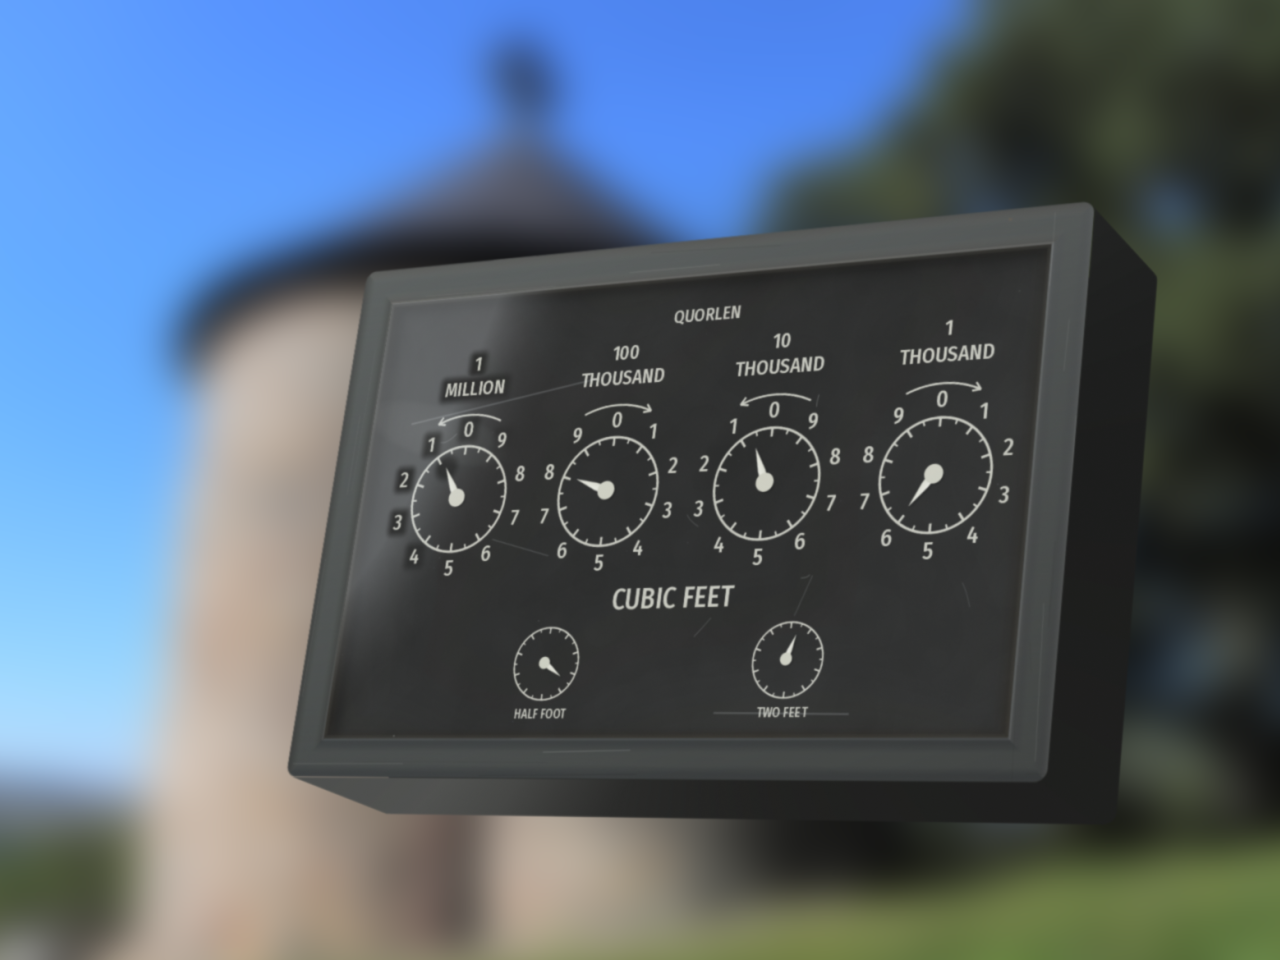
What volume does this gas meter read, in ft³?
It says 80600 ft³
